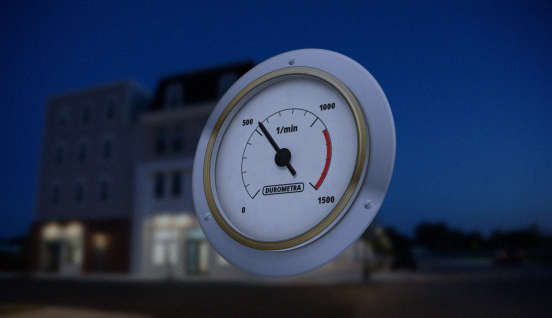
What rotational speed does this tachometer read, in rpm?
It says 550 rpm
